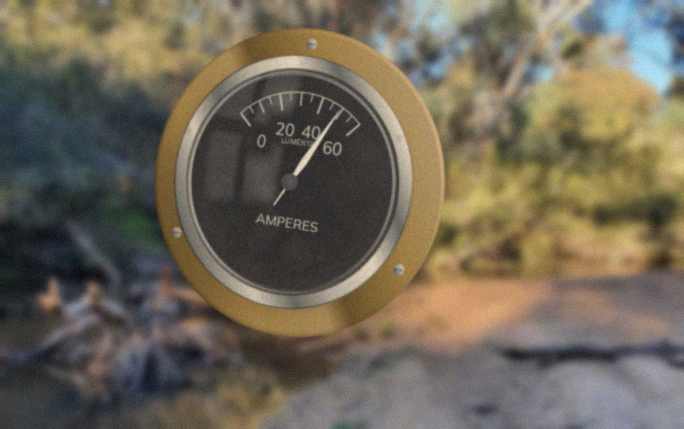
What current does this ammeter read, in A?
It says 50 A
